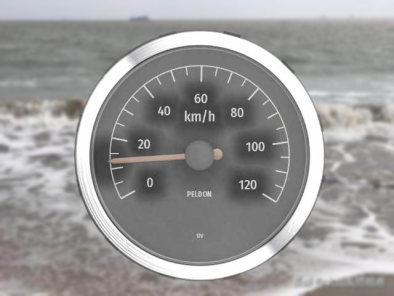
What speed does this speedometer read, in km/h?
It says 12.5 km/h
